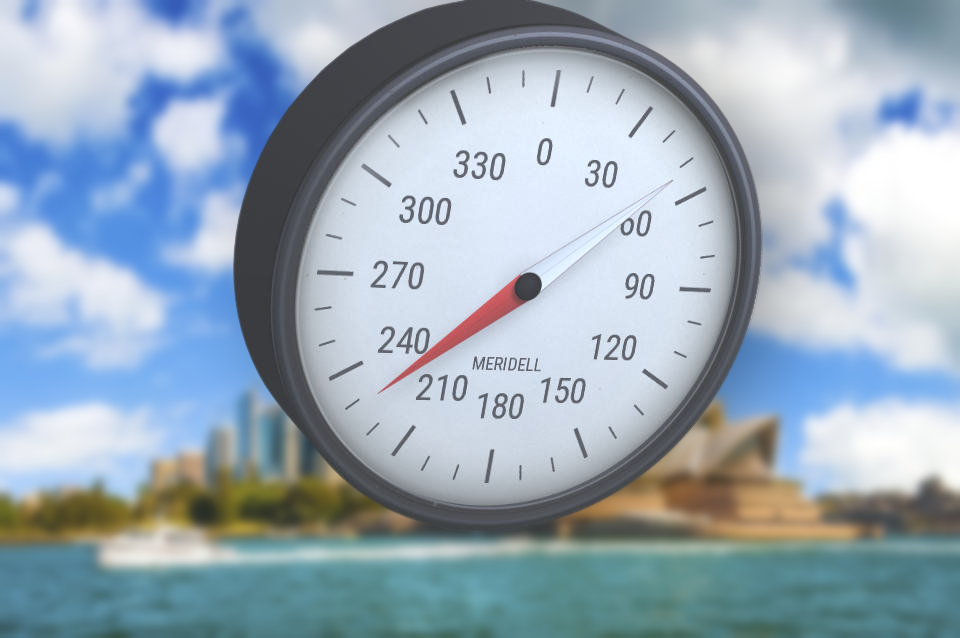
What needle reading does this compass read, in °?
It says 230 °
